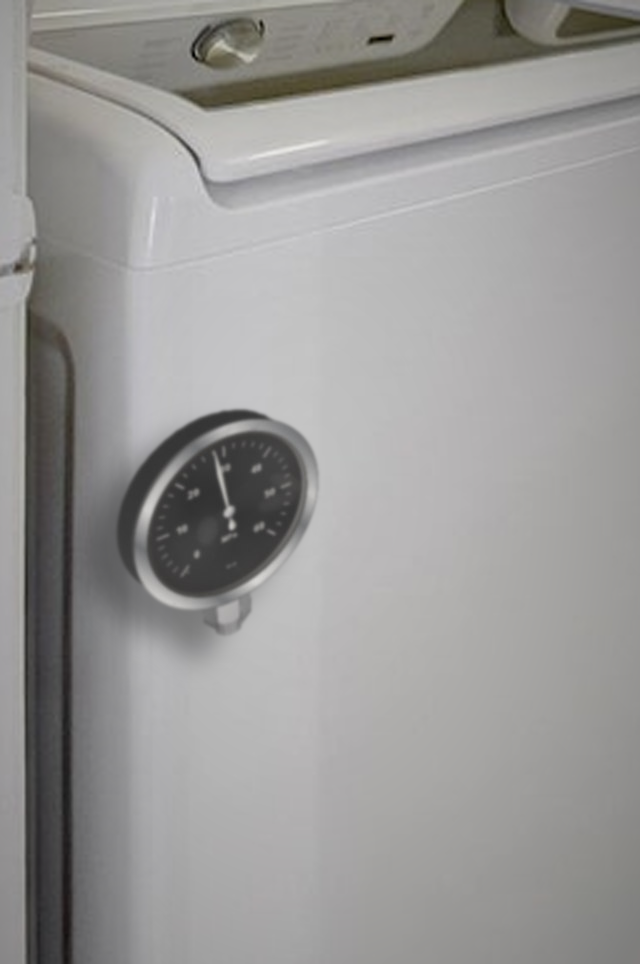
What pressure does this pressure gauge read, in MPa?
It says 28 MPa
